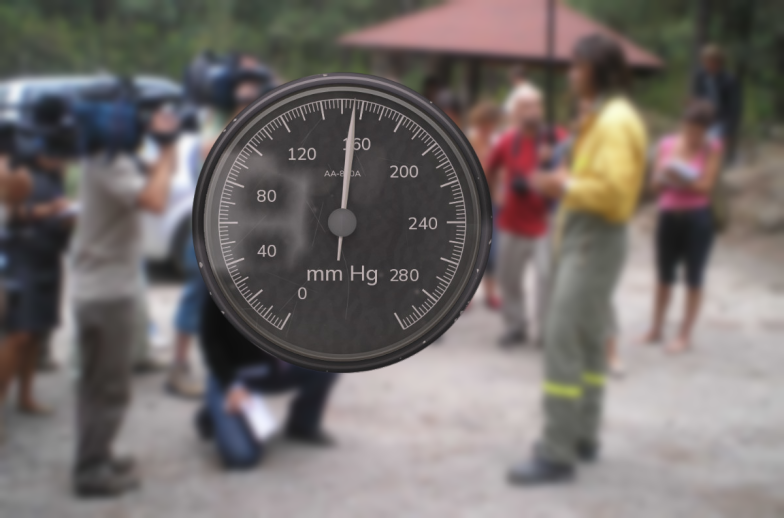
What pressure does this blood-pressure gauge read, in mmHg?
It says 156 mmHg
